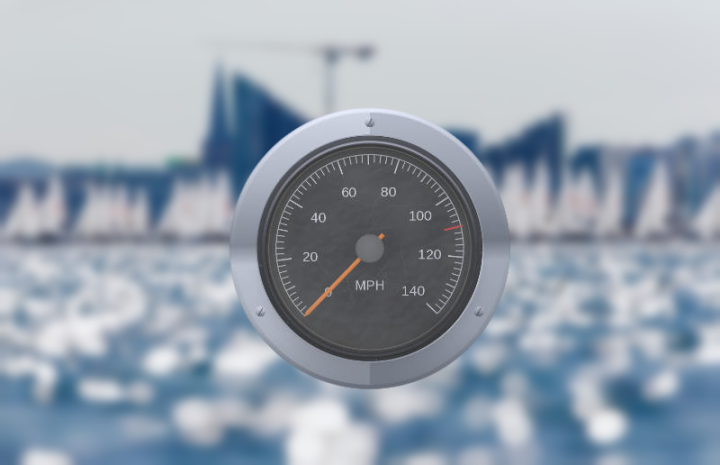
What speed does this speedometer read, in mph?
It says 0 mph
